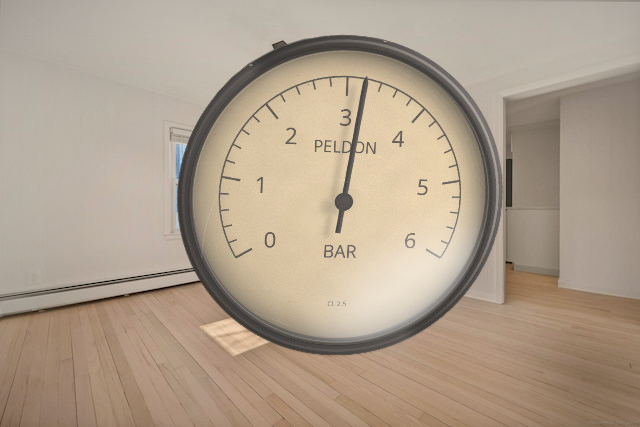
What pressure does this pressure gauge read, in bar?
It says 3.2 bar
